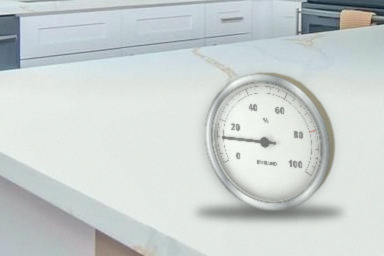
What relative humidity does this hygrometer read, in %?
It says 12 %
